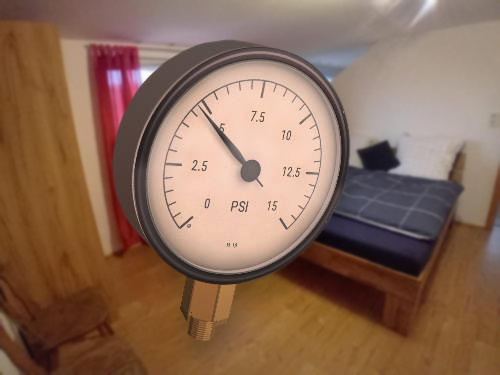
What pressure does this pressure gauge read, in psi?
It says 4.75 psi
